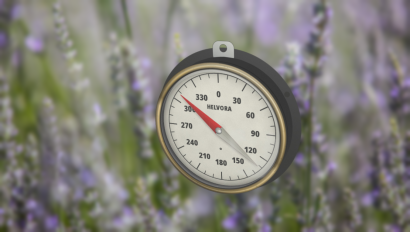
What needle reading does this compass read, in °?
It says 310 °
